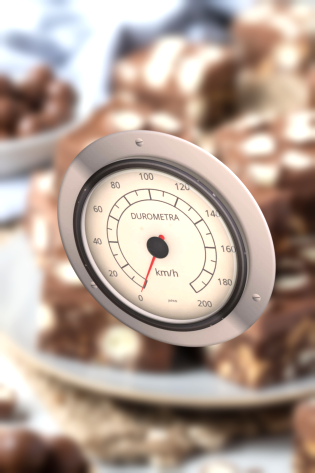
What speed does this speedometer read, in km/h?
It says 0 km/h
